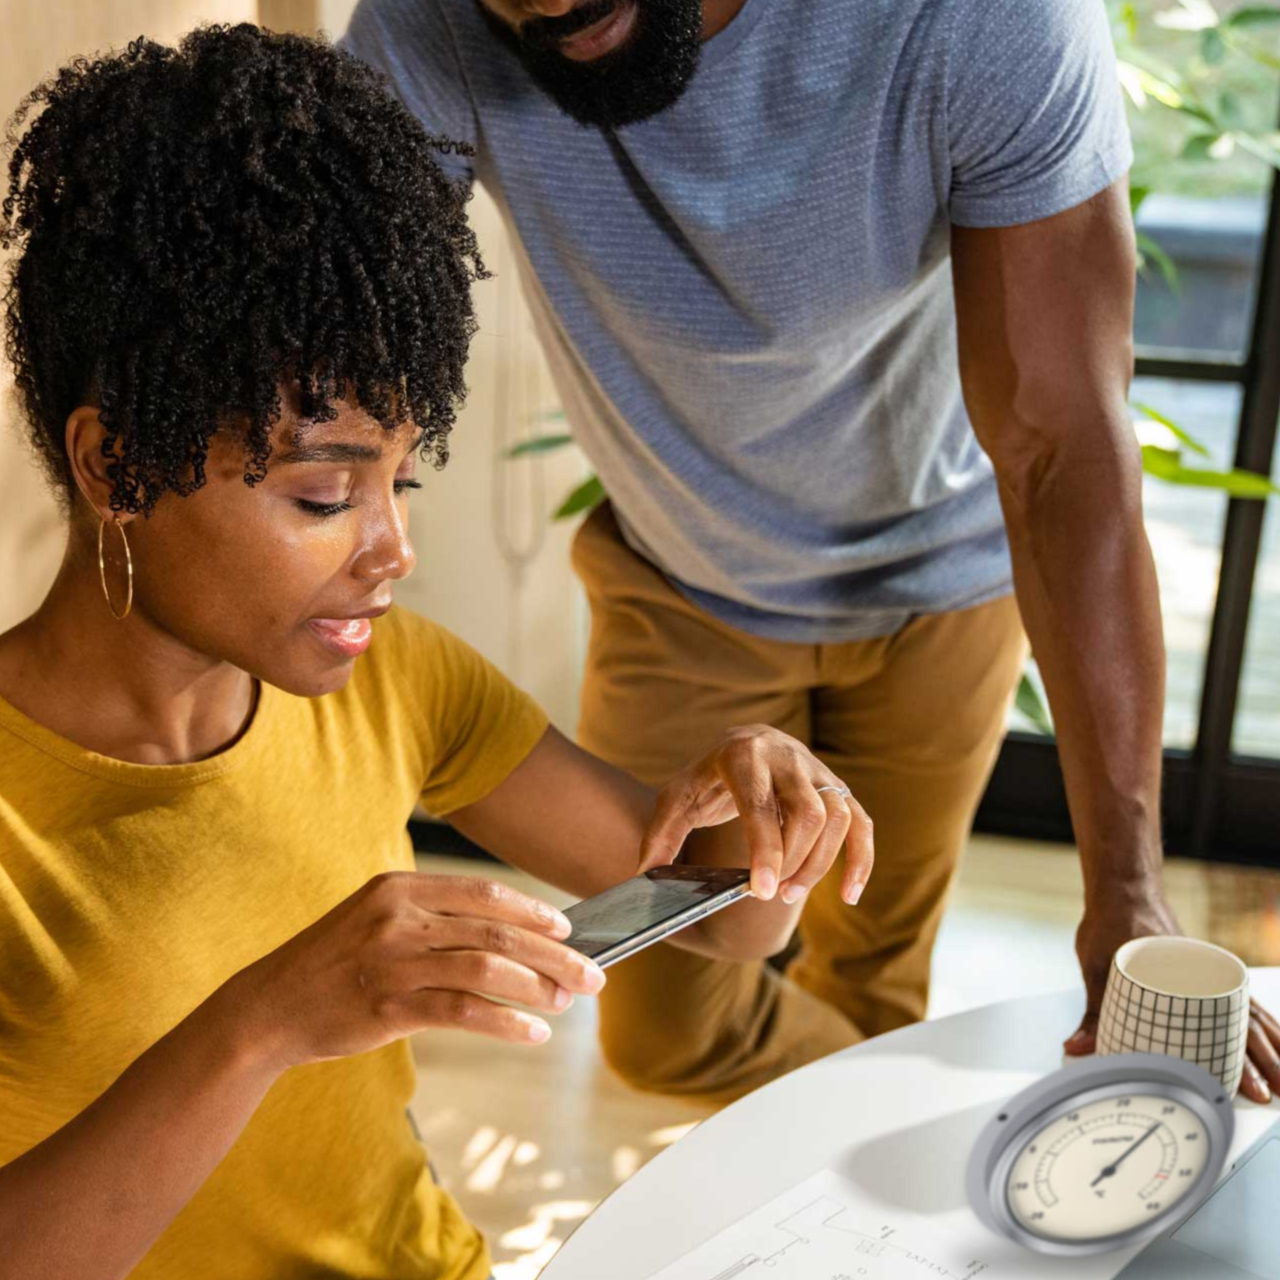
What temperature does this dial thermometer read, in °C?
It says 30 °C
